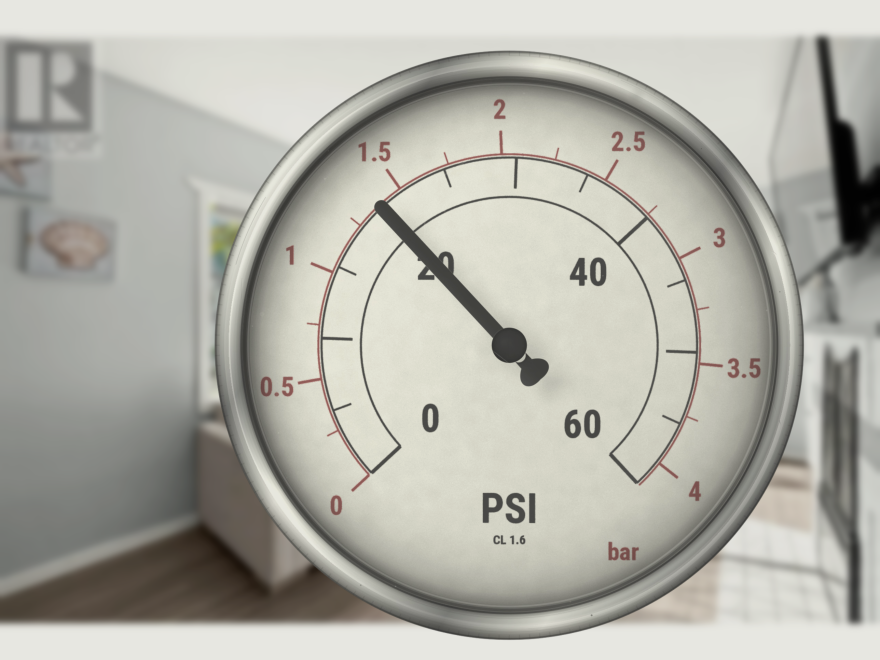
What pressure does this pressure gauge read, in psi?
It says 20 psi
